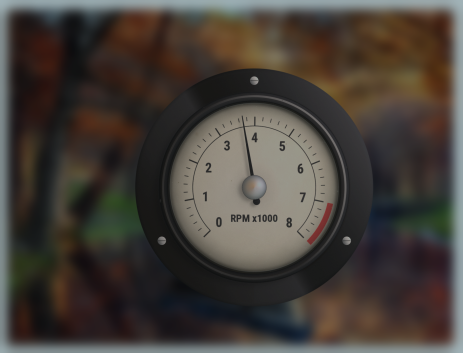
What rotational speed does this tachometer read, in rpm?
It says 3700 rpm
